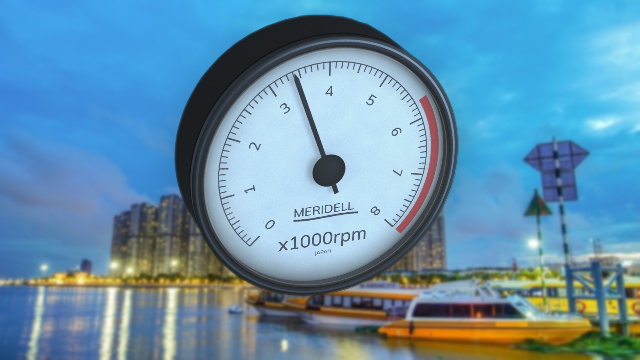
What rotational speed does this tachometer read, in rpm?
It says 3400 rpm
